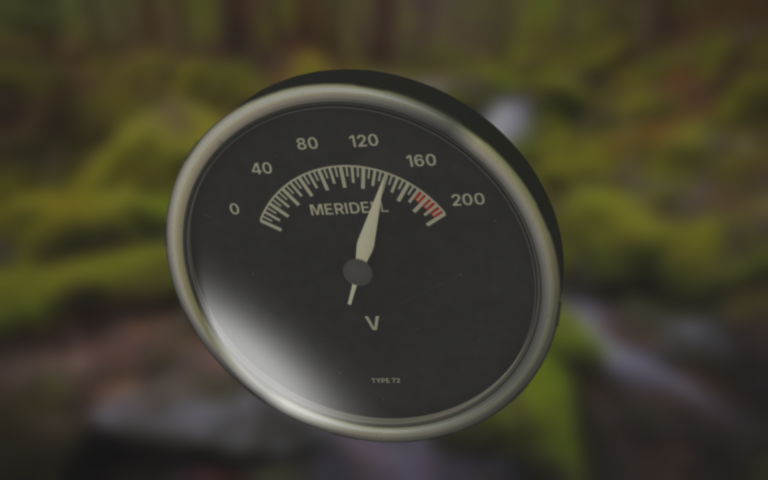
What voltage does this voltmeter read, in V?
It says 140 V
